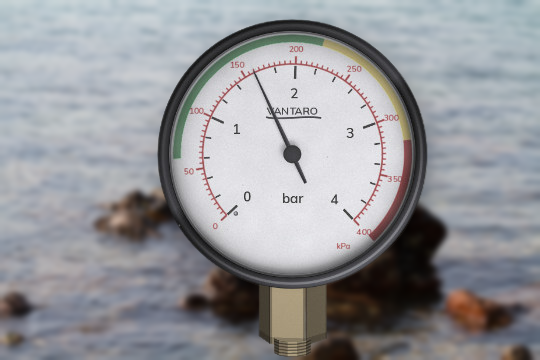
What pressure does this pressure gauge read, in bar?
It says 1.6 bar
